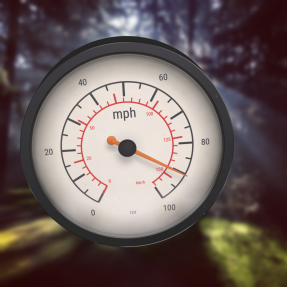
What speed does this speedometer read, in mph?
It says 90 mph
